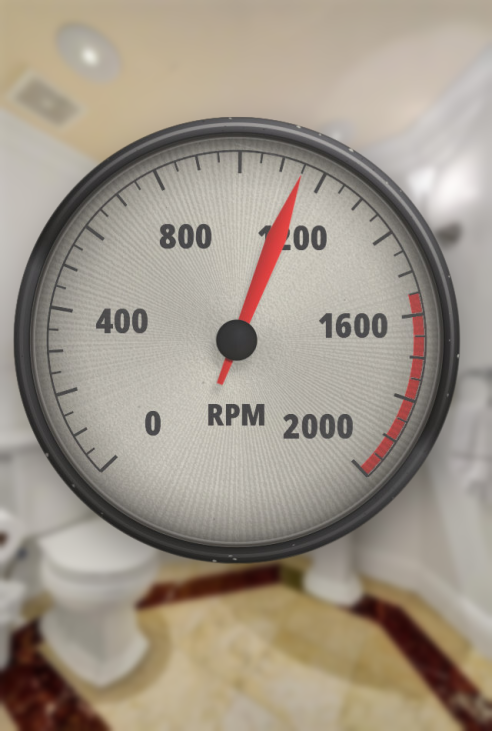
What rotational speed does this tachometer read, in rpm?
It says 1150 rpm
